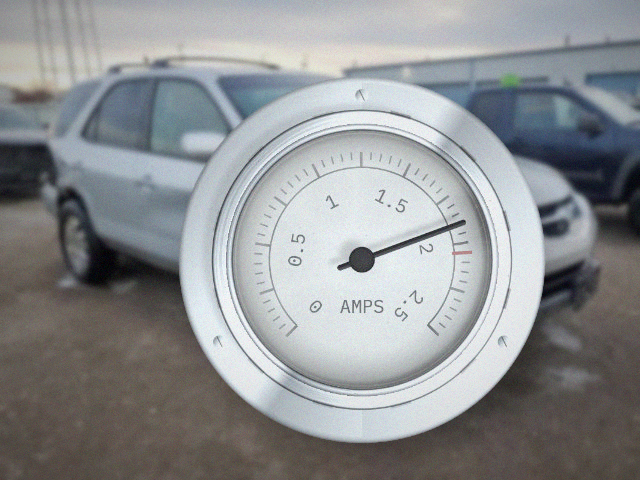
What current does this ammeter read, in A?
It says 1.9 A
